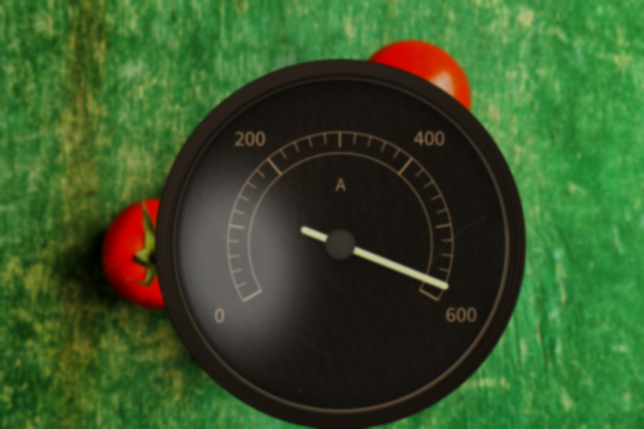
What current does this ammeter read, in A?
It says 580 A
